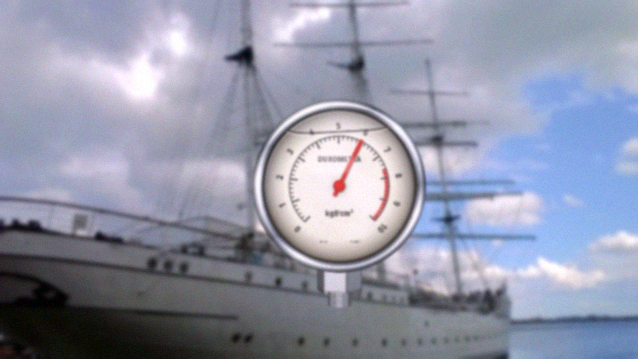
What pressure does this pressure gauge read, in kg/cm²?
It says 6 kg/cm²
